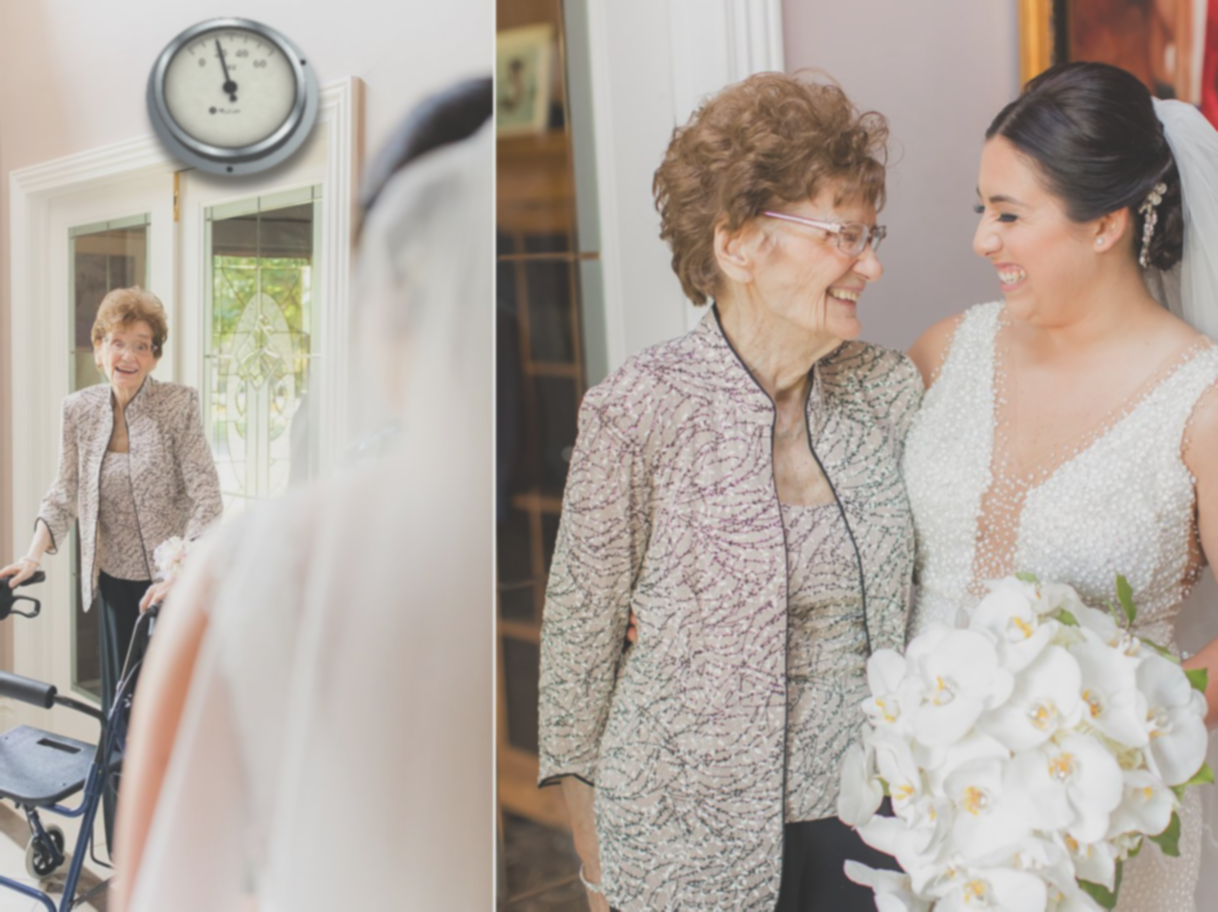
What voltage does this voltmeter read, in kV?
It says 20 kV
